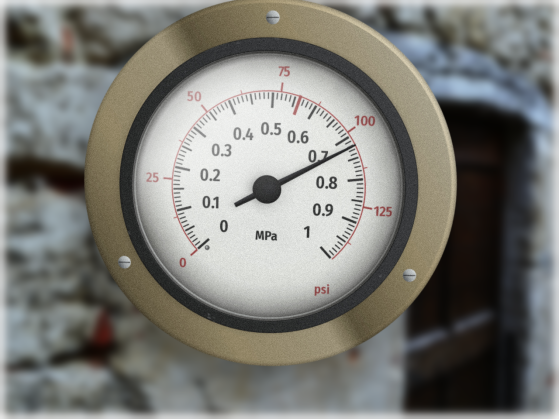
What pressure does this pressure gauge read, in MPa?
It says 0.72 MPa
